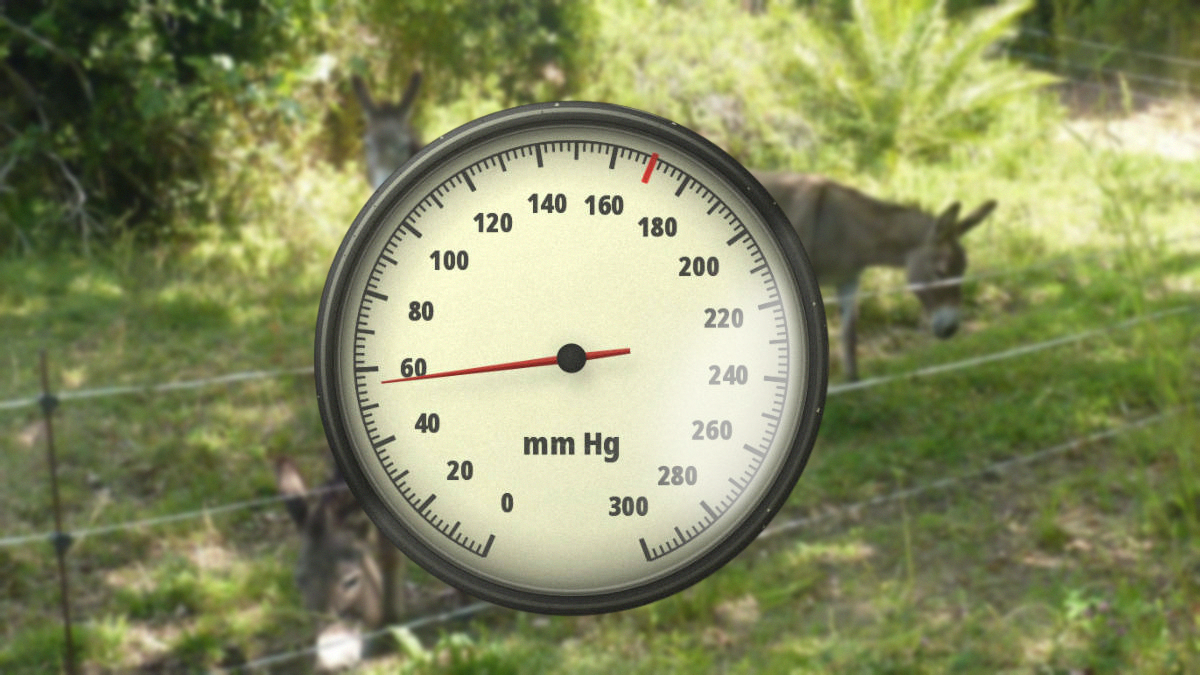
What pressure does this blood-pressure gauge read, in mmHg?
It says 56 mmHg
